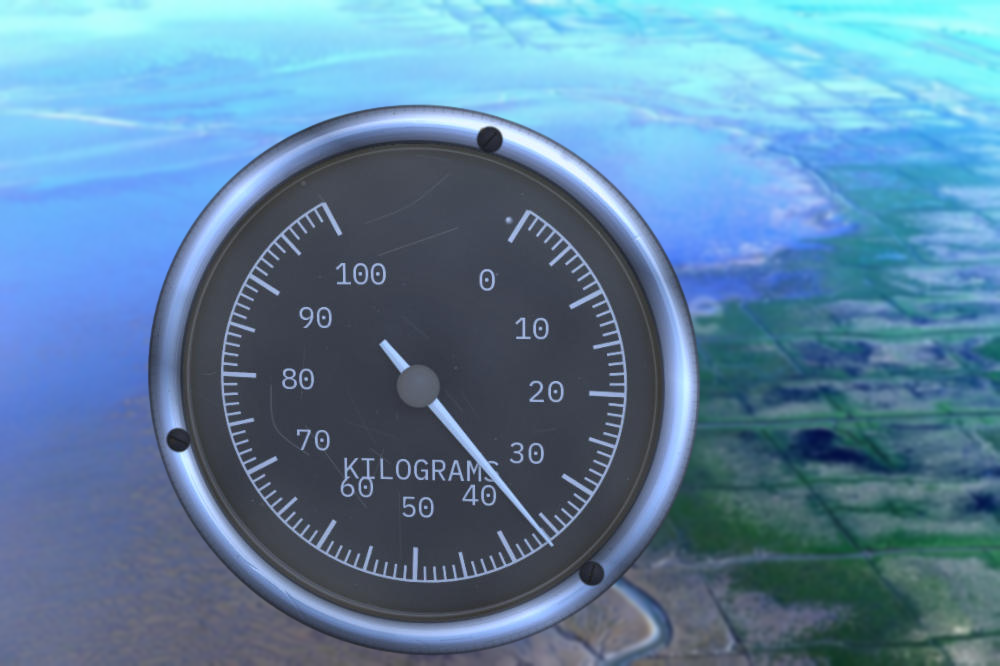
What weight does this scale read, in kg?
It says 36 kg
